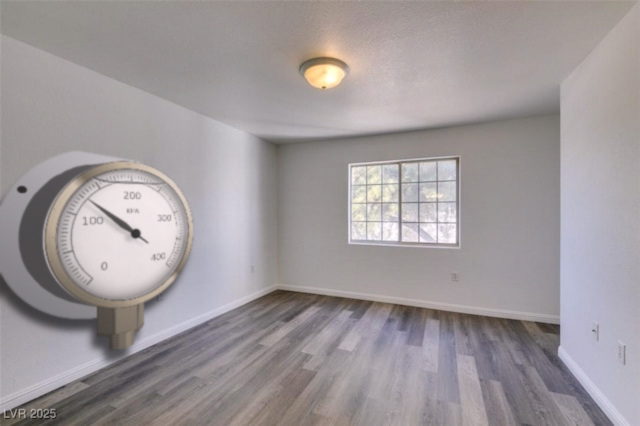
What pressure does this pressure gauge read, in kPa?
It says 125 kPa
